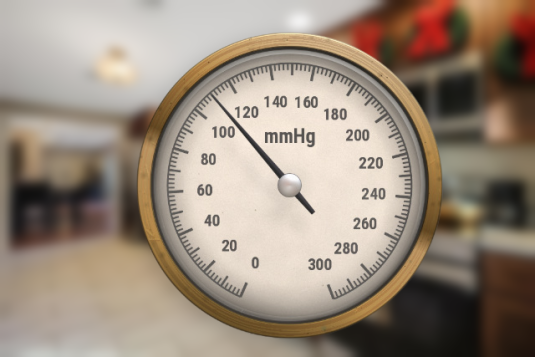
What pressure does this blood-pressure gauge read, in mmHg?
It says 110 mmHg
